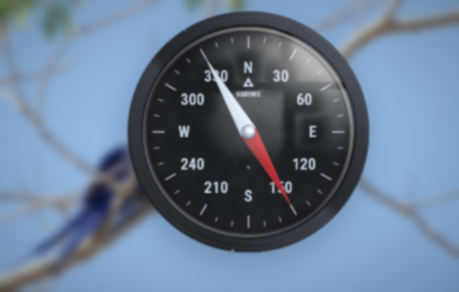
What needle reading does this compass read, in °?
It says 150 °
